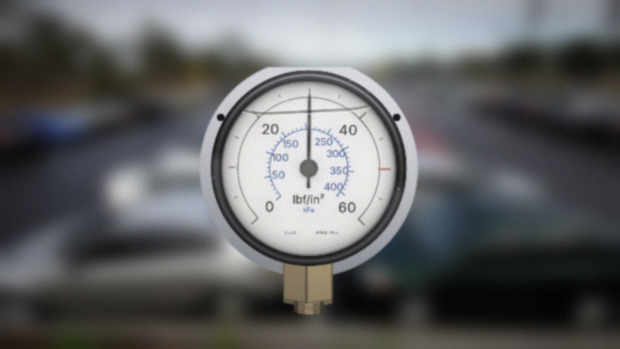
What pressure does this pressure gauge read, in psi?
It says 30 psi
